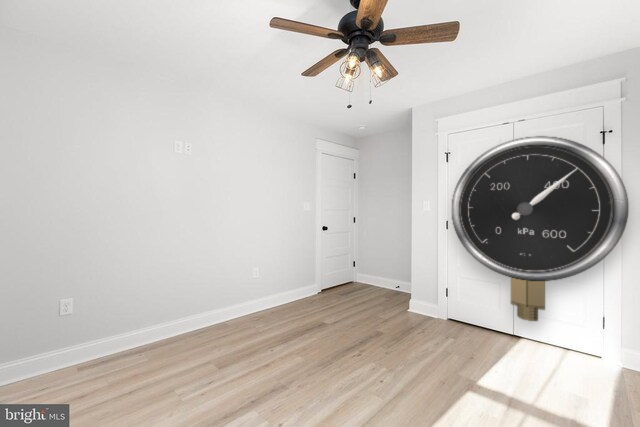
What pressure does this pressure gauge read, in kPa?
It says 400 kPa
